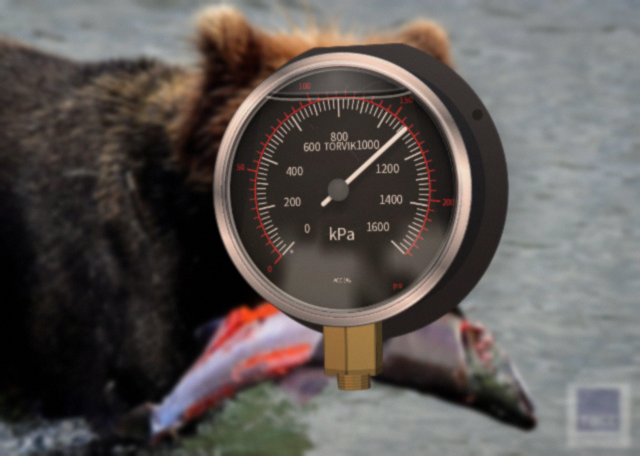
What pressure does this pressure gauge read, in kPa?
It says 1100 kPa
